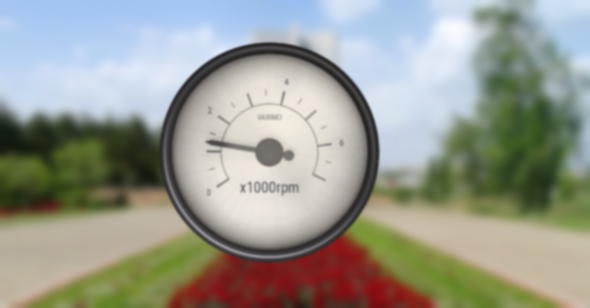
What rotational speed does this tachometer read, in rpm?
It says 1250 rpm
